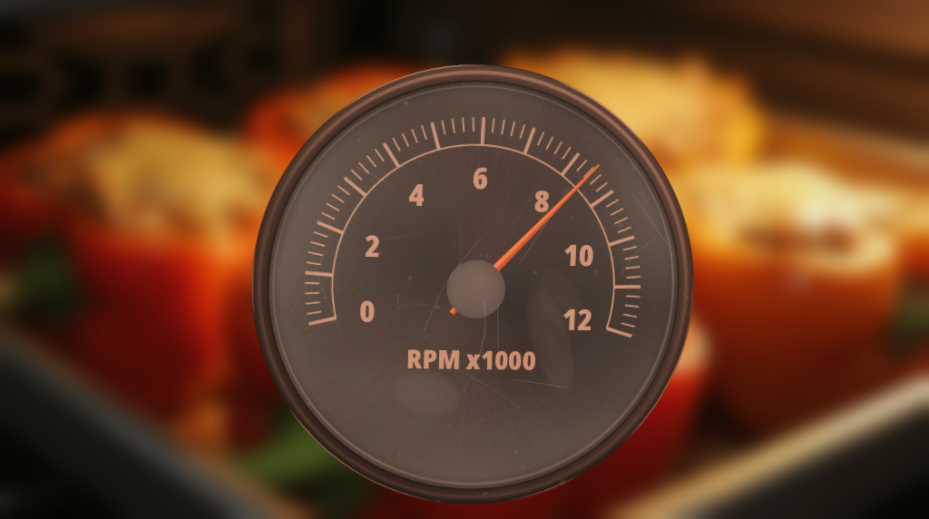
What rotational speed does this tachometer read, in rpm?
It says 8400 rpm
